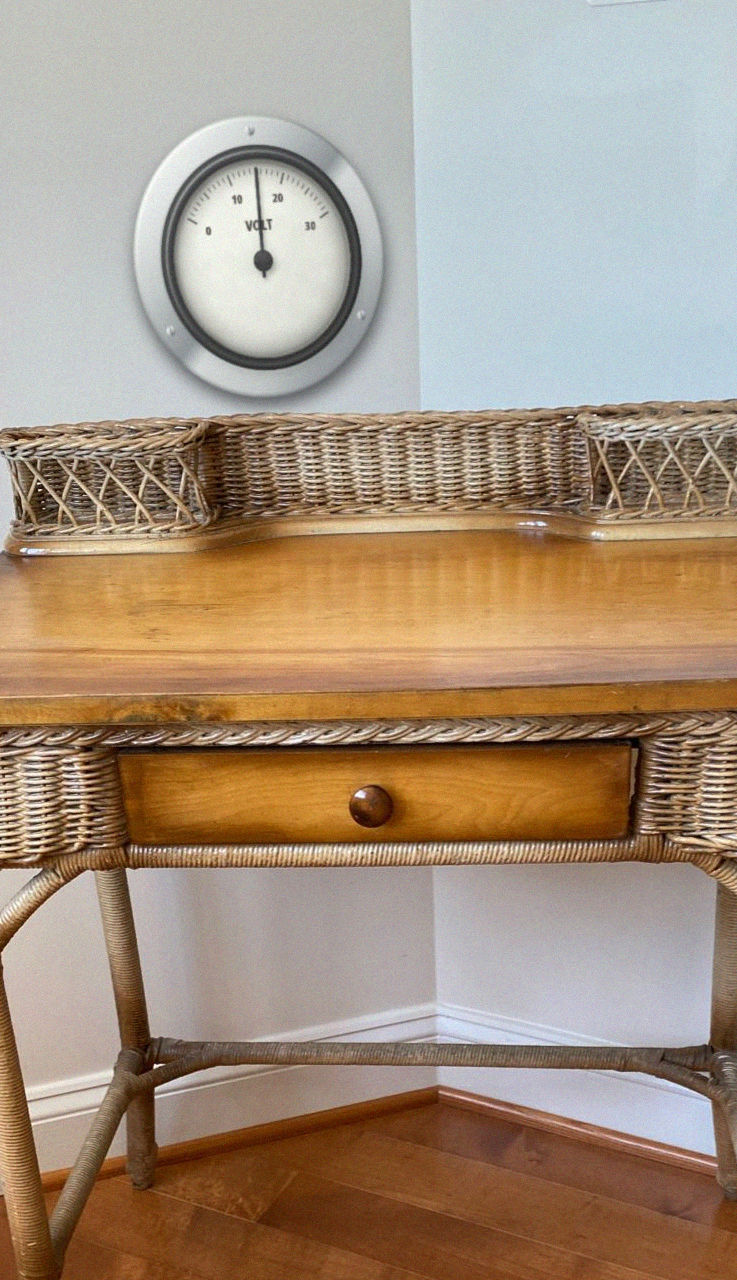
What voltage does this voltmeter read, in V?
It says 15 V
